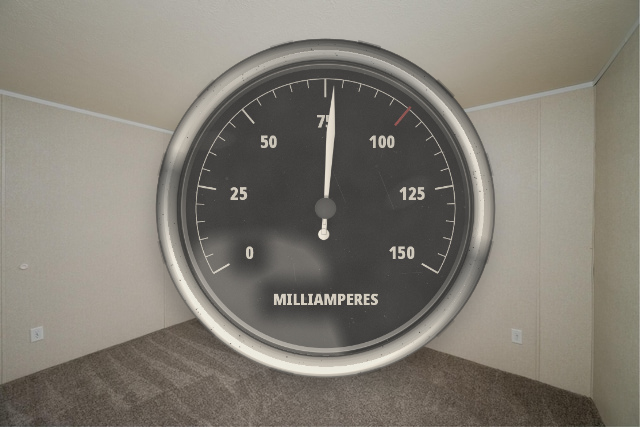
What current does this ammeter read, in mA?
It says 77.5 mA
